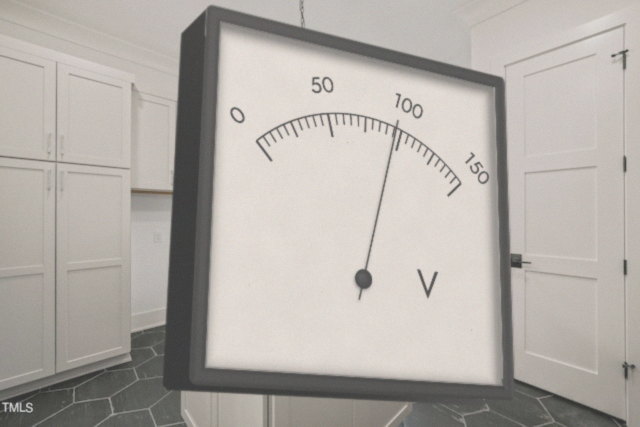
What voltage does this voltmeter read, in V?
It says 95 V
